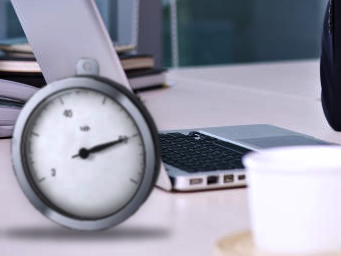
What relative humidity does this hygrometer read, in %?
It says 80 %
